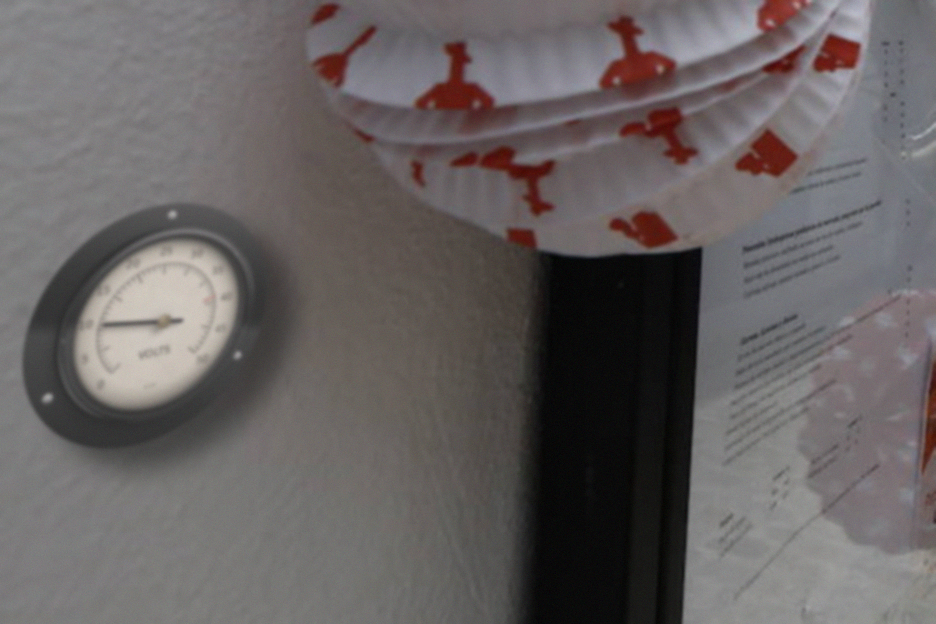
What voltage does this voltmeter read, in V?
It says 10 V
